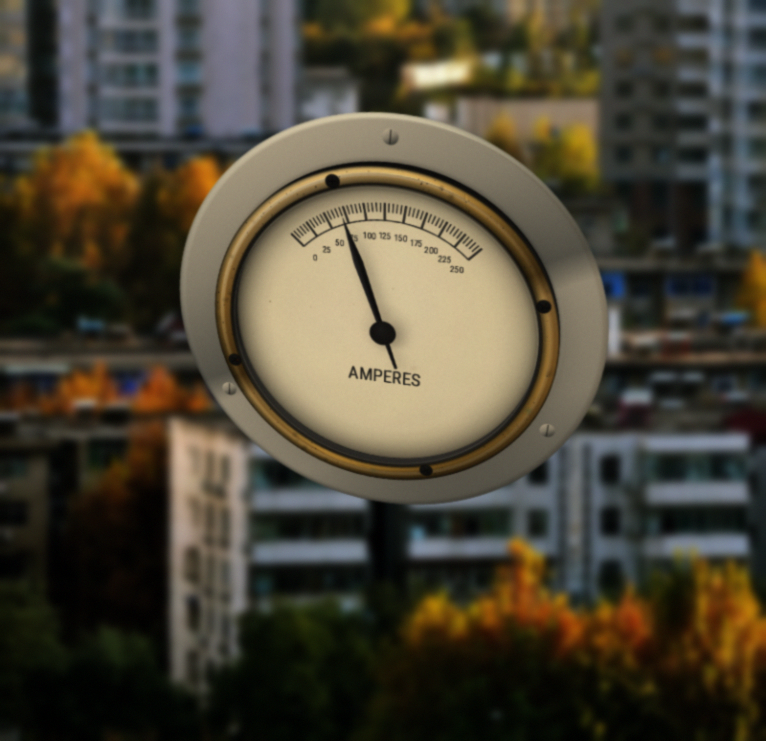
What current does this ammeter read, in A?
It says 75 A
